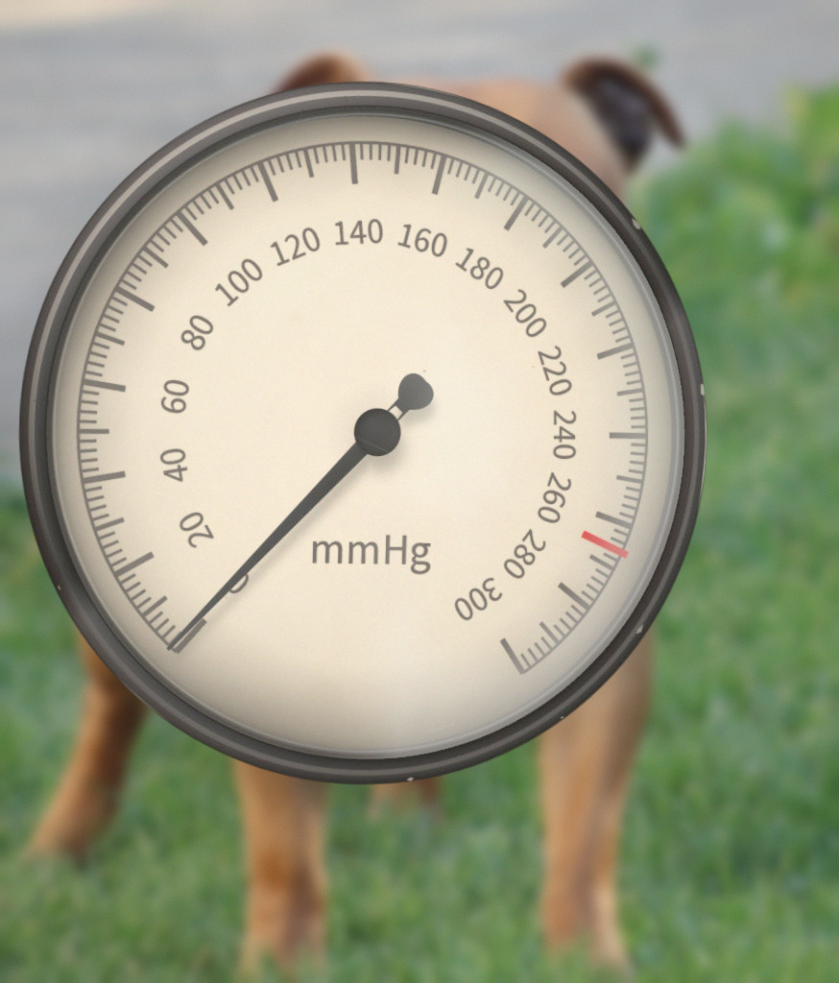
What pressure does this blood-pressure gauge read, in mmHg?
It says 2 mmHg
